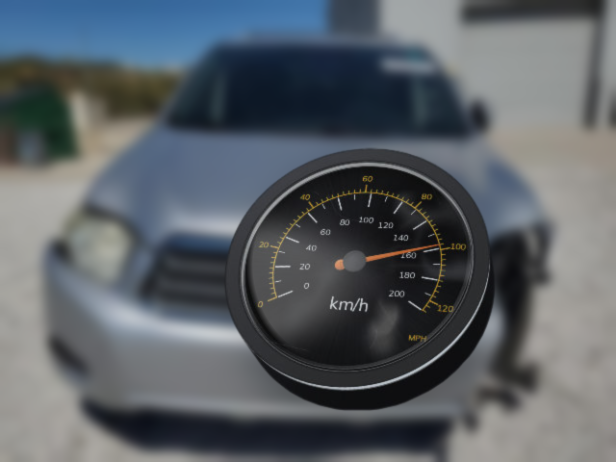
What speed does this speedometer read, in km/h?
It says 160 km/h
